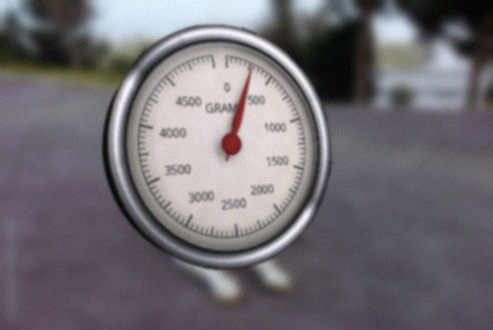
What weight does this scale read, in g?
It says 250 g
